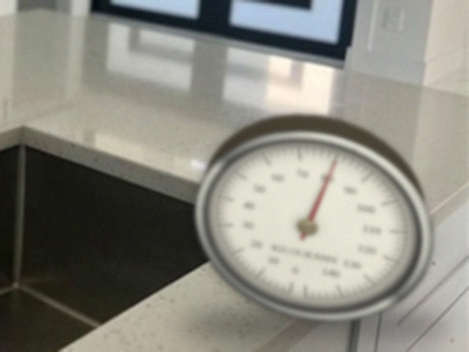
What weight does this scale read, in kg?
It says 80 kg
